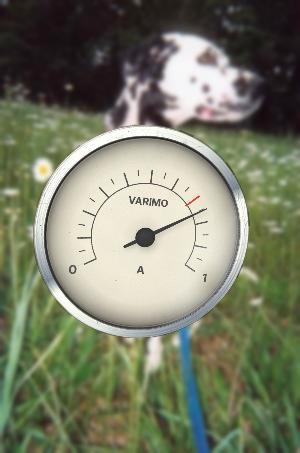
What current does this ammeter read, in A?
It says 0.75 A
